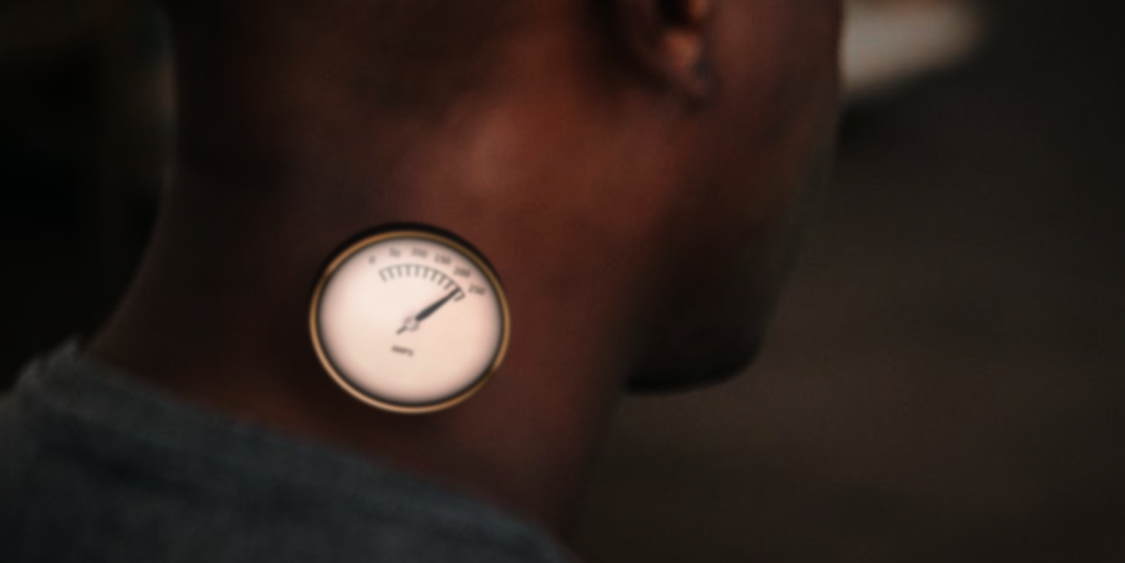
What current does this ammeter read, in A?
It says 225 A
